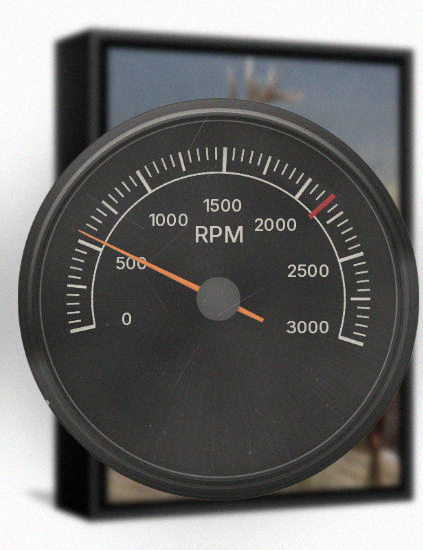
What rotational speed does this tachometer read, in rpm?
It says 550 rpm
